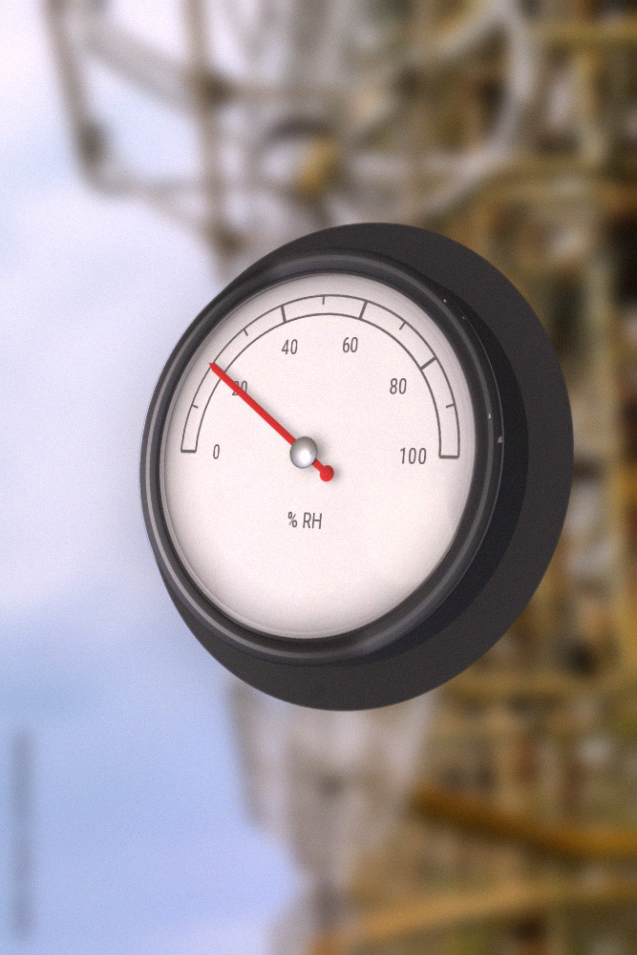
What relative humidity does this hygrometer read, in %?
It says 20 %
